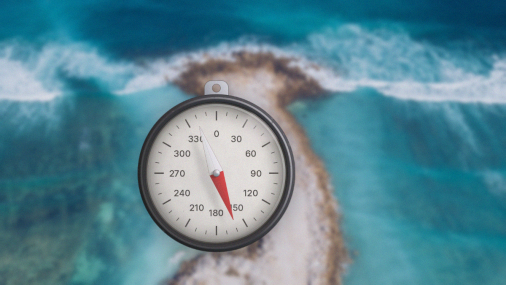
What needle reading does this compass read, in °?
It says 160 °
